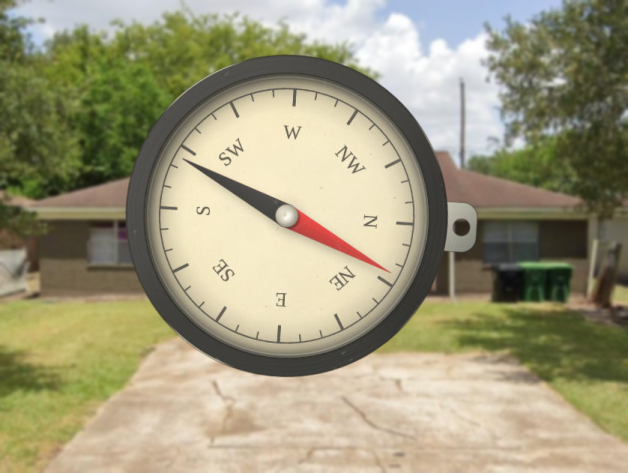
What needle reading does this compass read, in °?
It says 25 °
